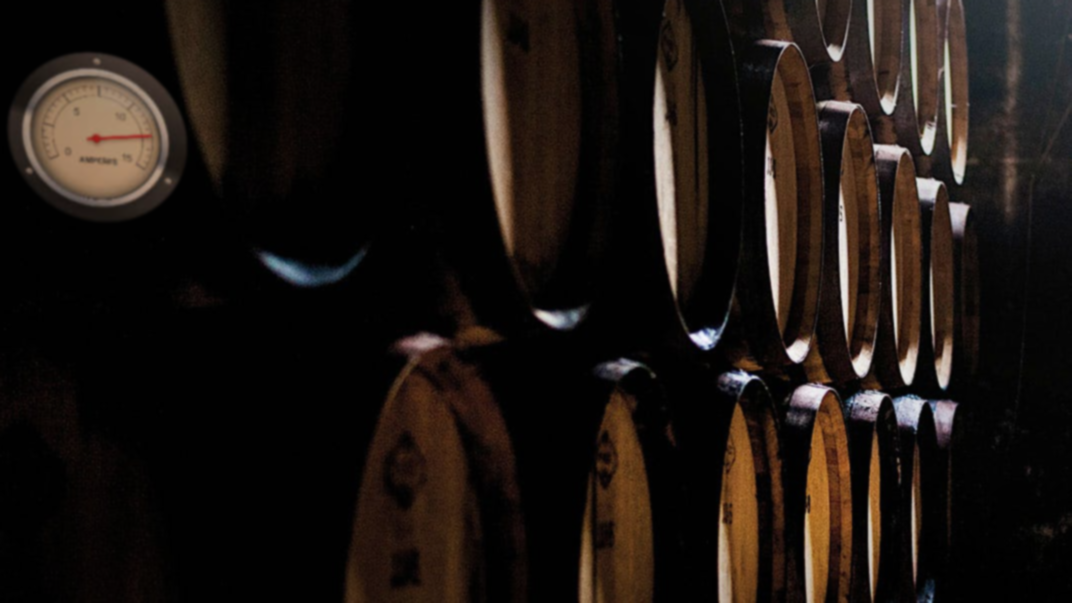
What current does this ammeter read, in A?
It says 12.5 A
